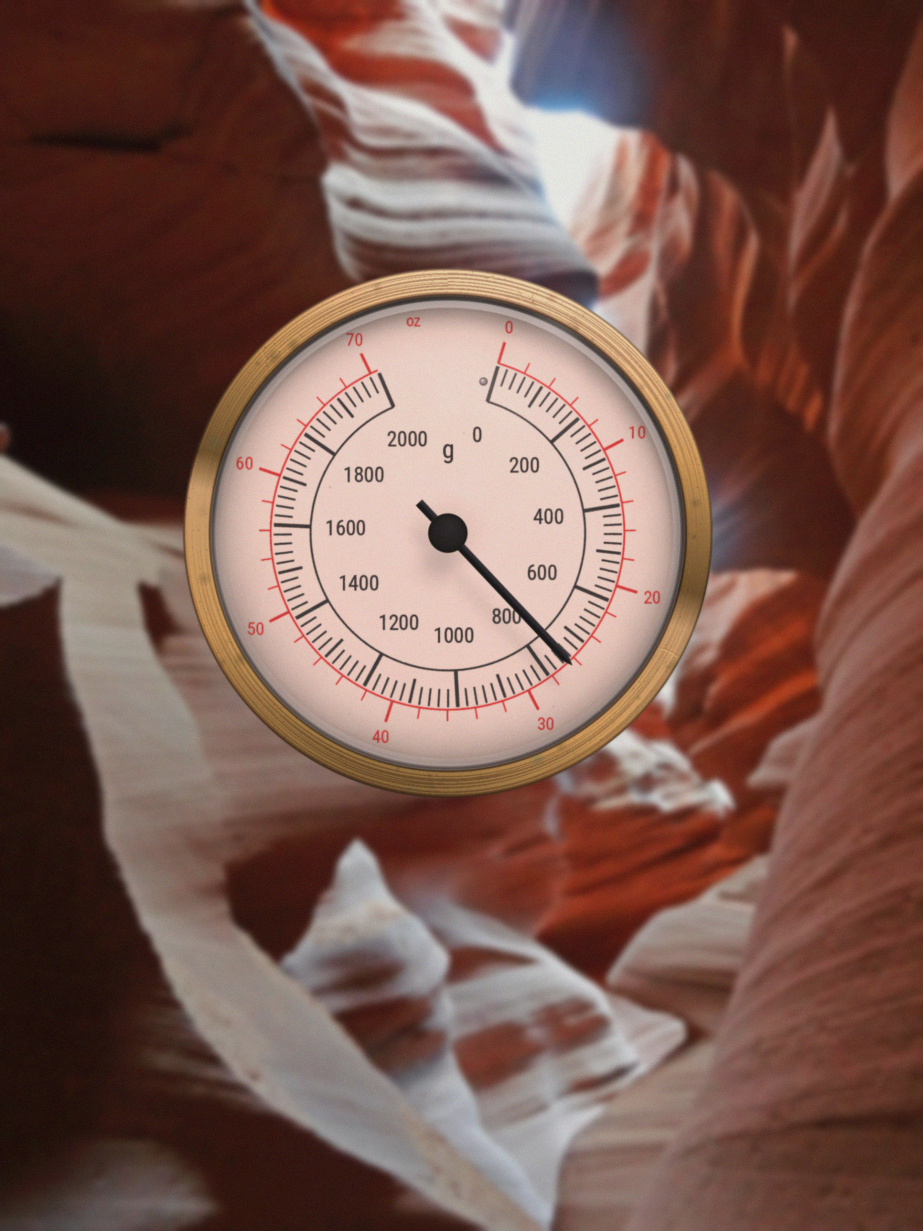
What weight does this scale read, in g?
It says 750 g
